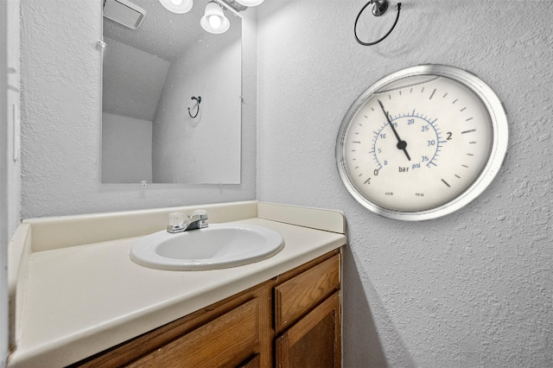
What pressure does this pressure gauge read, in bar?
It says 1 bar
